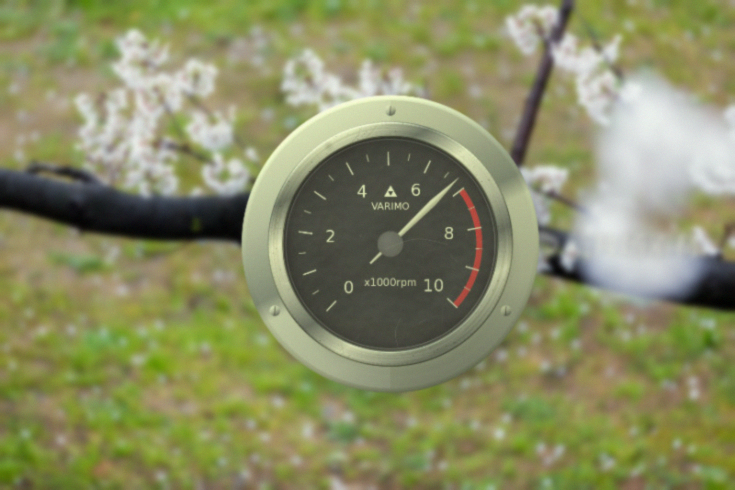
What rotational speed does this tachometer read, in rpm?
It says 6750 rpm
